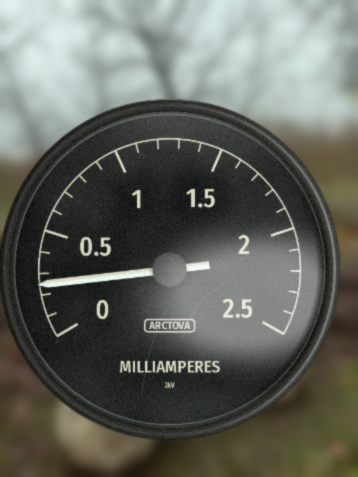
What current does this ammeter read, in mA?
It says 0.25 mA
